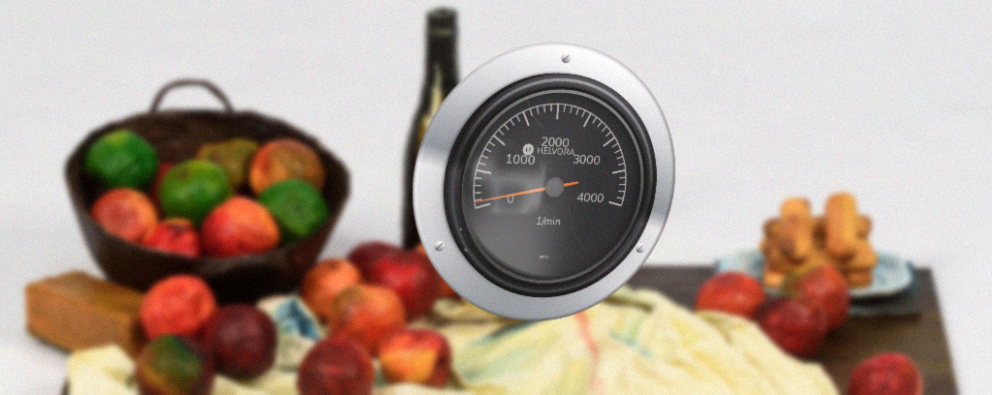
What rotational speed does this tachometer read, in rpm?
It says 100 rpm
